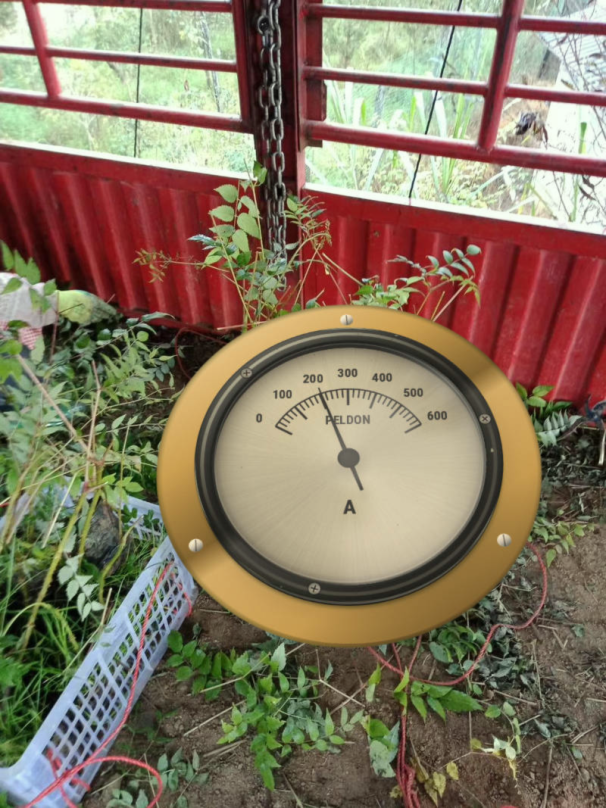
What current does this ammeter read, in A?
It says 200 A
